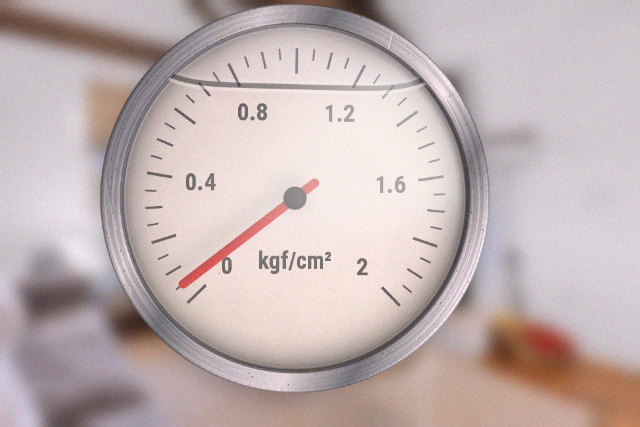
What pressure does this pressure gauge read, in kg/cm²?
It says 0.05 kg/cm²
